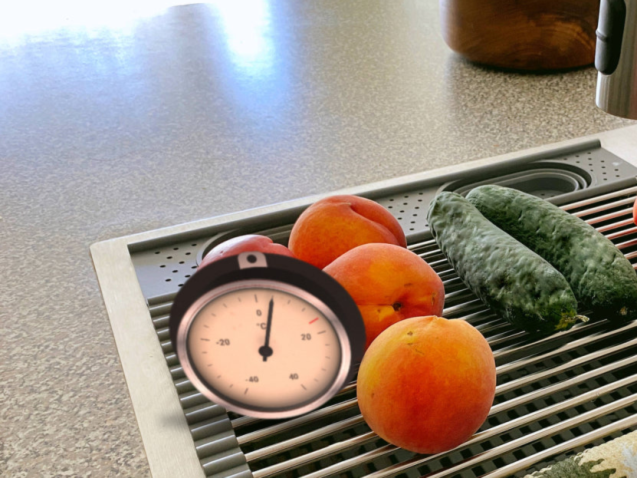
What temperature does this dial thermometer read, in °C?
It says 4 °C
